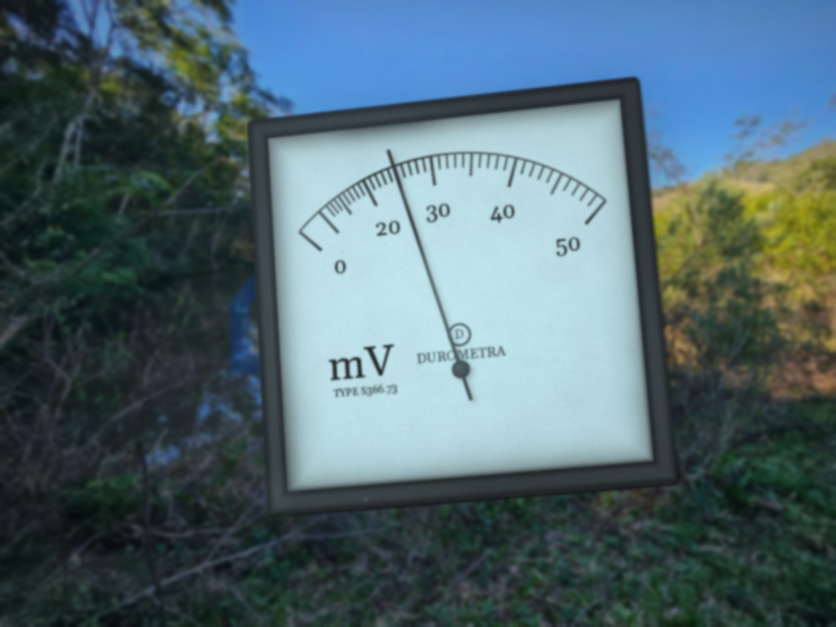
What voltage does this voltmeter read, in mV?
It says 25 mV
